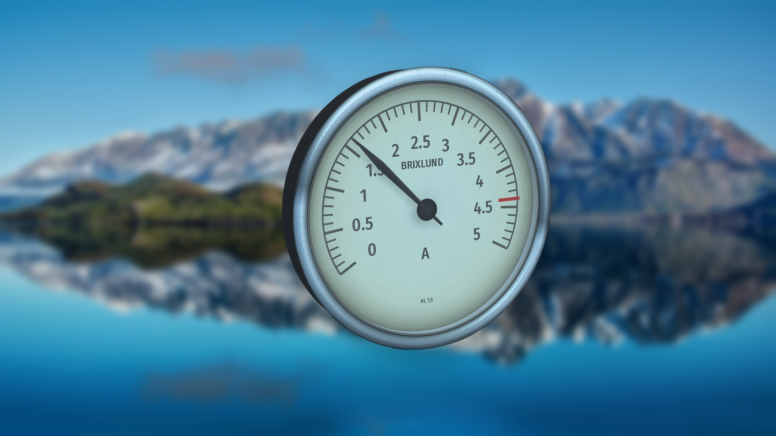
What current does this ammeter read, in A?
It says 1.6 A
